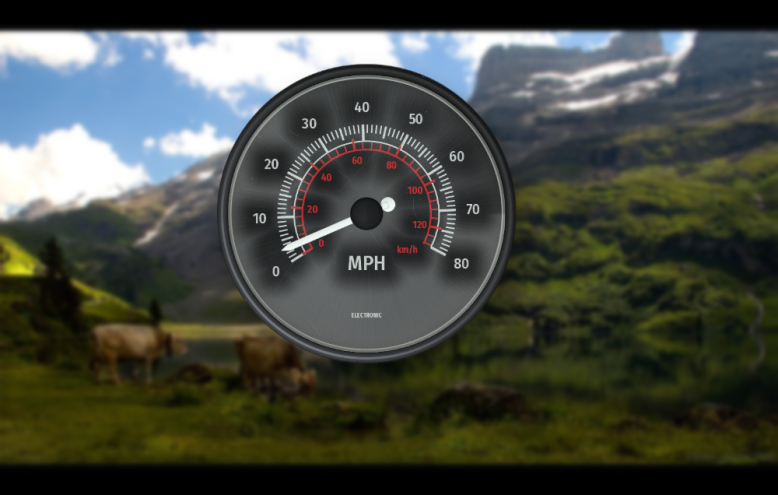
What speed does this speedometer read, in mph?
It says 3 mph
